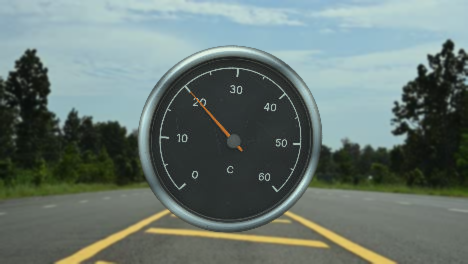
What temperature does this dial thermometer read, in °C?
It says 20 °C
